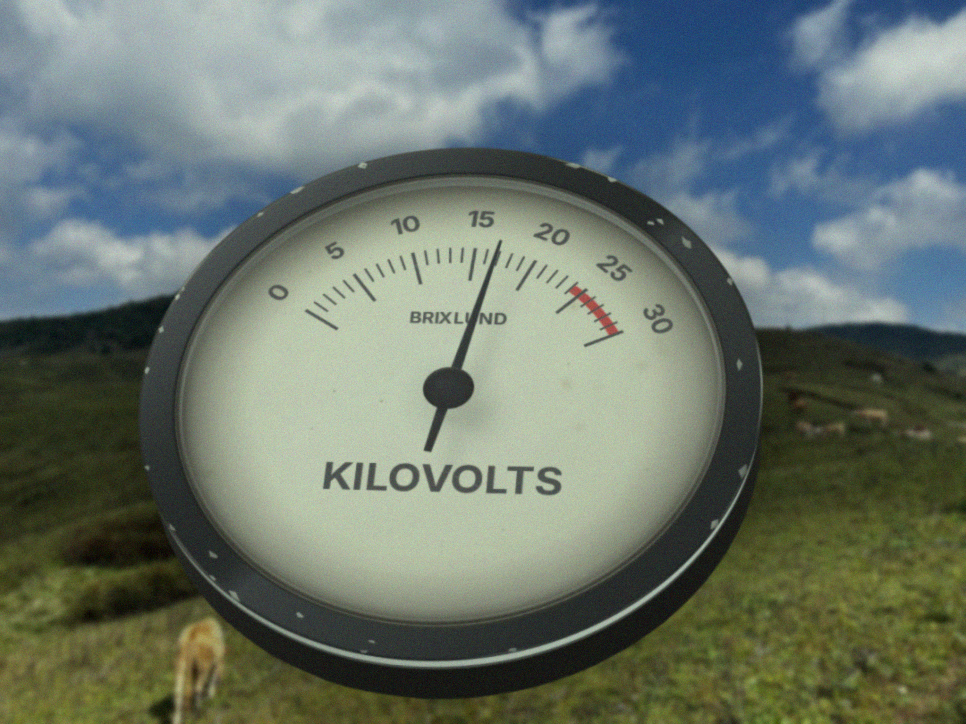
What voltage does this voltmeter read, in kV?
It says 17 kV
